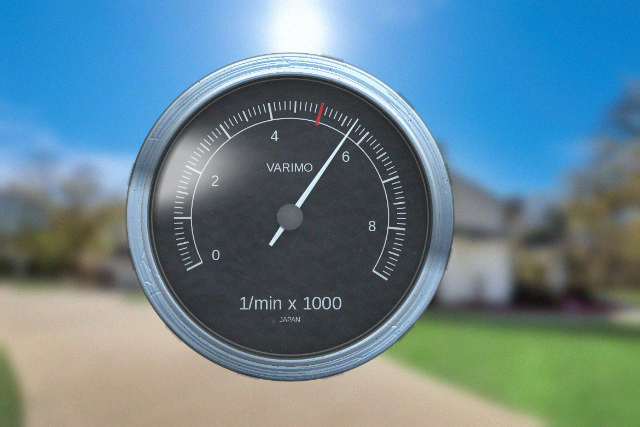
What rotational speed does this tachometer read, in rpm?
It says 5700 rpm
